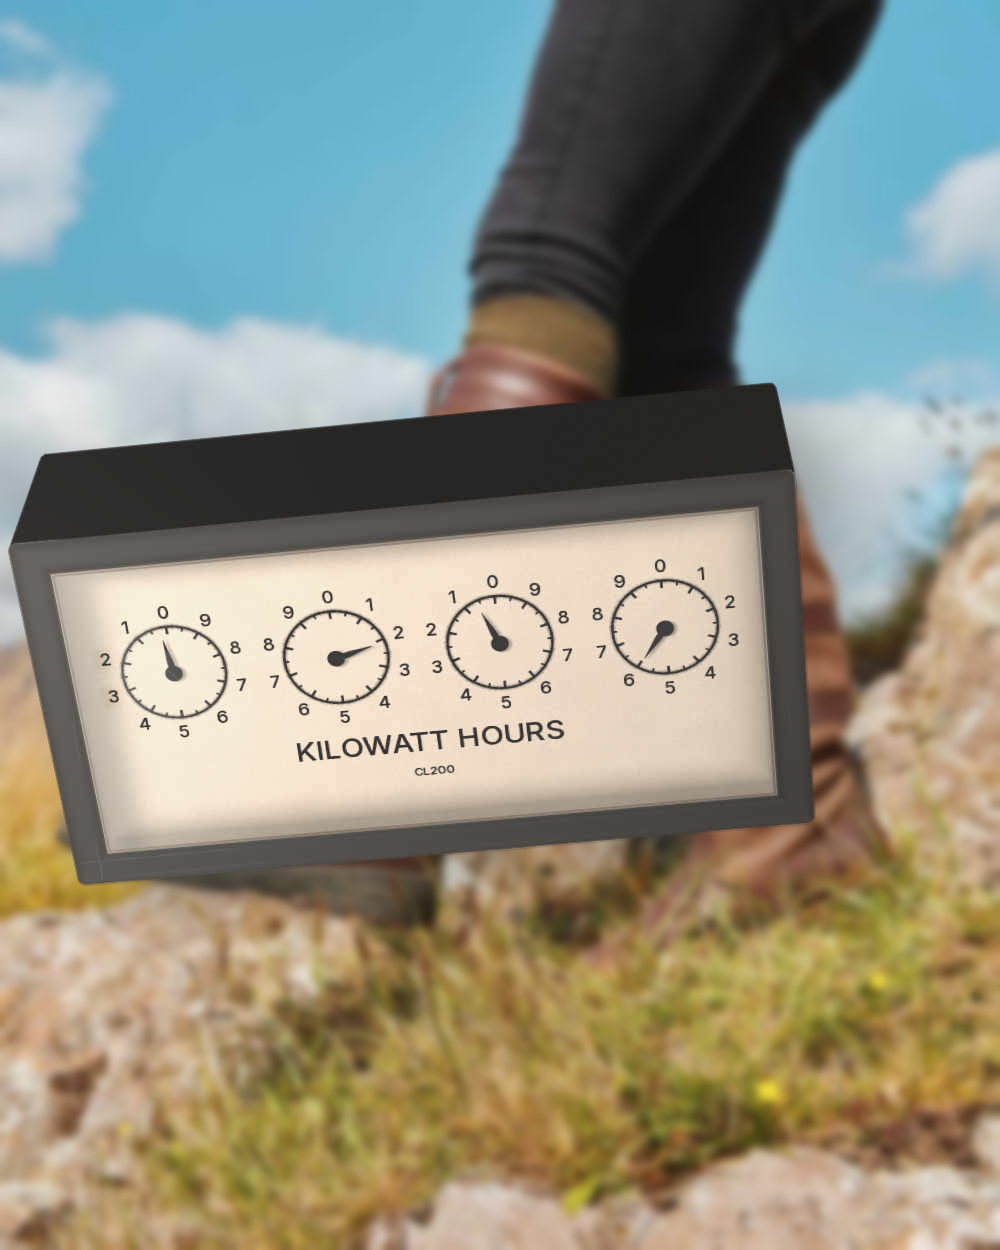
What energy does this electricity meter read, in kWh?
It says 206 kWh
